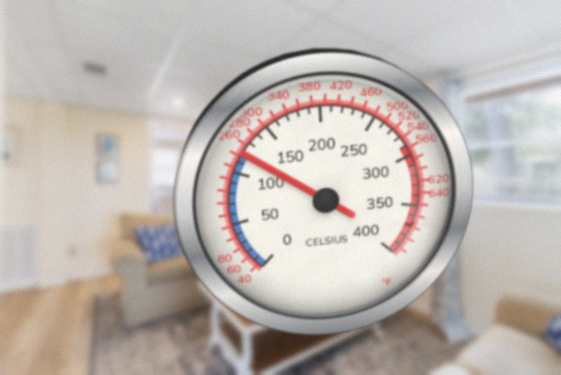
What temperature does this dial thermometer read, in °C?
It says 120 °C
